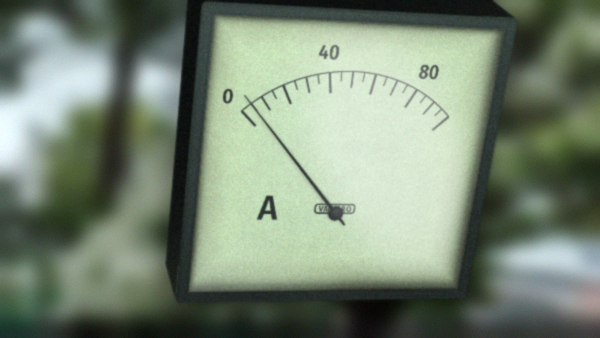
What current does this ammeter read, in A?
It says 5 A
